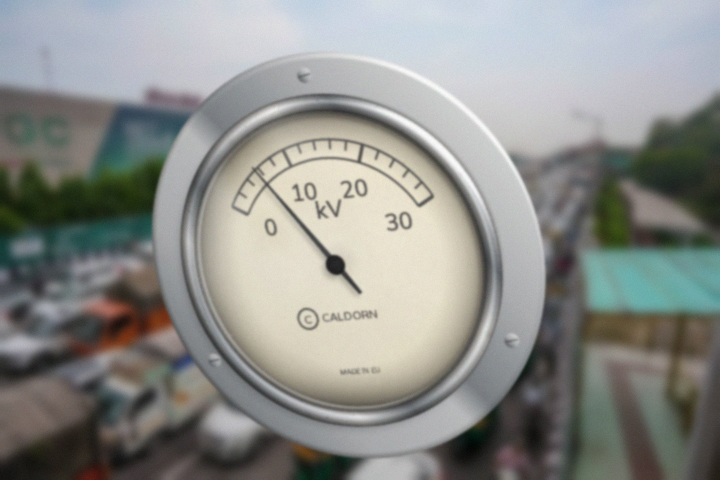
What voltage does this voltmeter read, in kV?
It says 6 kV
